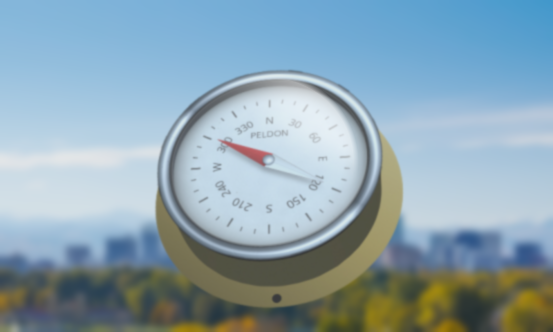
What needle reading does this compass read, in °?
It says 300 °
